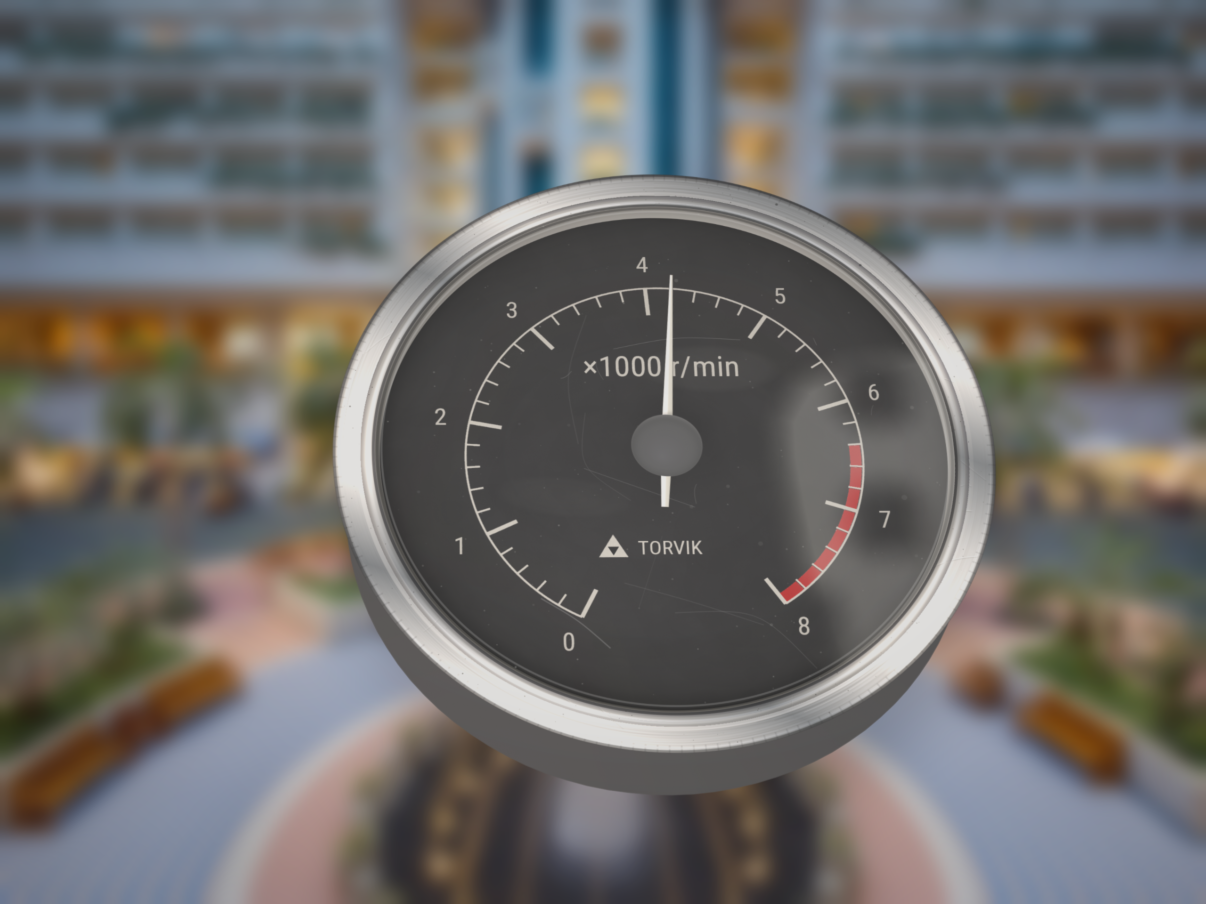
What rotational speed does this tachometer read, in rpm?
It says 4200 rpm
